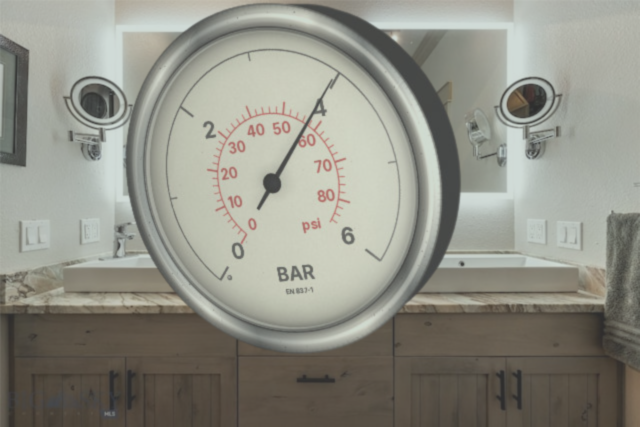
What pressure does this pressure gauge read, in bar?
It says 4 bar
